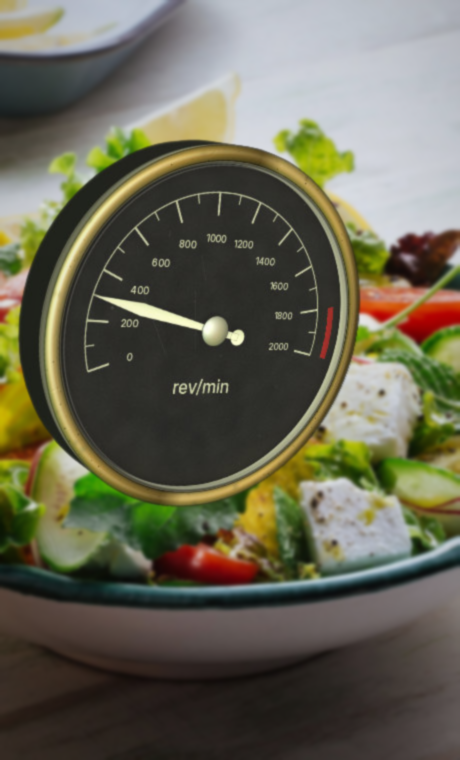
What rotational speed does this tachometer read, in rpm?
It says 300 rpm
